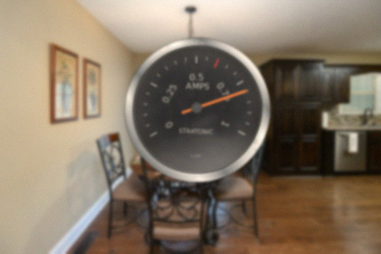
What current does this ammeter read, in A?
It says 0.8 A
